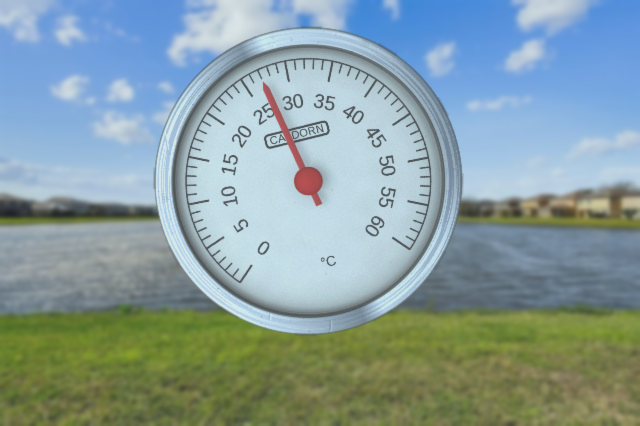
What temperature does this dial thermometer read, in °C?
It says 27 °C
